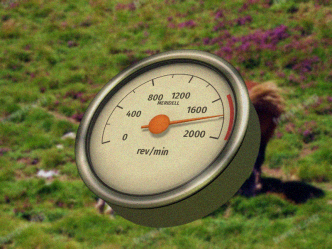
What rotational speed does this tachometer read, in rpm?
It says 1800 rpm
